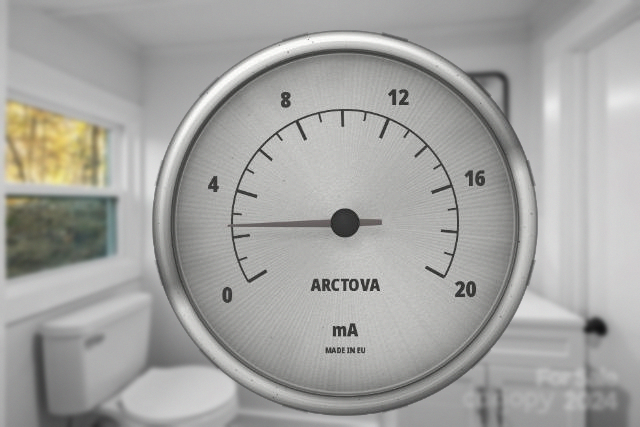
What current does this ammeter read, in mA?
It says 2.5 mA
